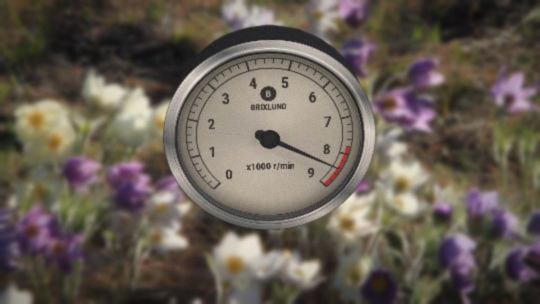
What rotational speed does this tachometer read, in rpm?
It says 8400 rpm
